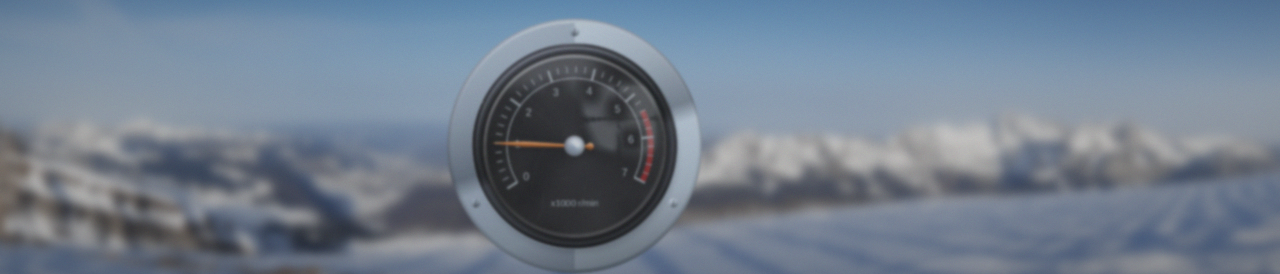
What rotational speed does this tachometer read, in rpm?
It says 1000 rpm
